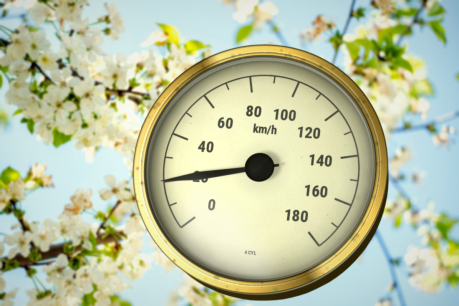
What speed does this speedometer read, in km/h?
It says 20 km/h
